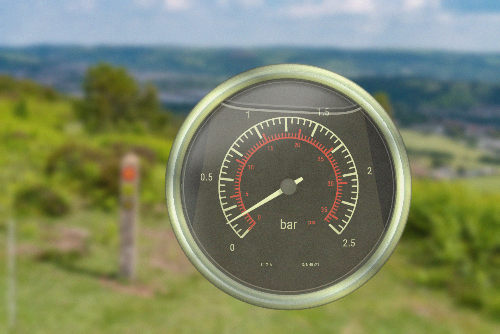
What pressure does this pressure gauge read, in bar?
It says 0.15 bar
